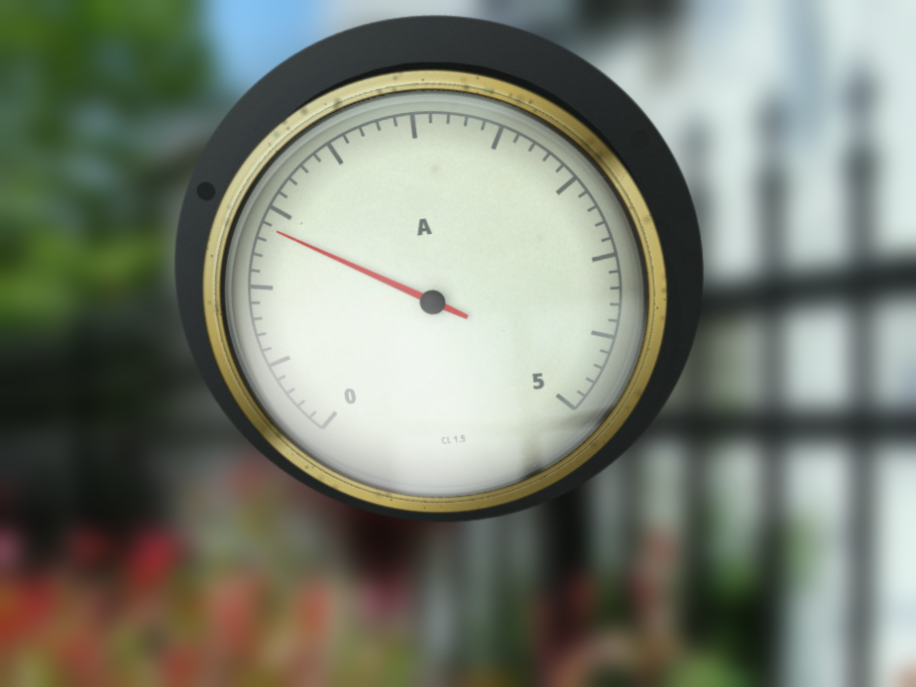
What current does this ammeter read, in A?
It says 1.4 A
